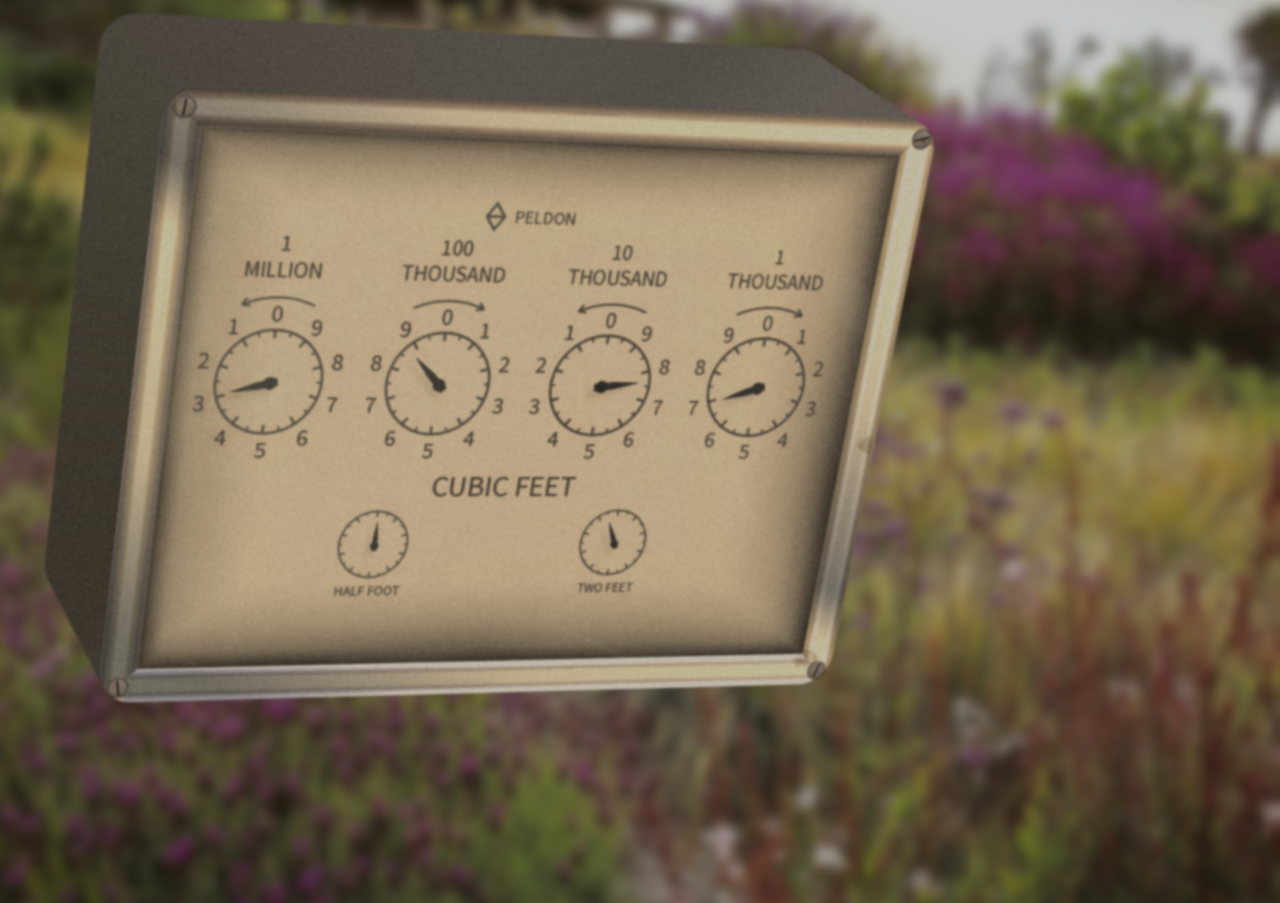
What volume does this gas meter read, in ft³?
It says 287700 ft³
